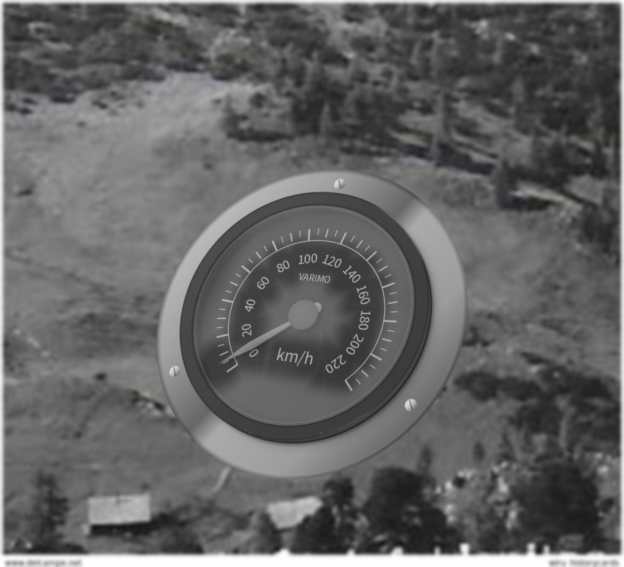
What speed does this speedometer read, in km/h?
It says 5 km/h
